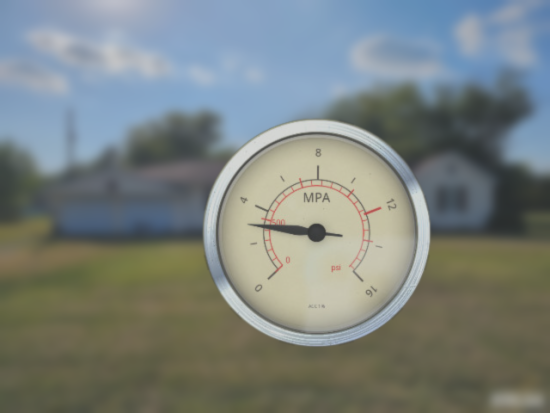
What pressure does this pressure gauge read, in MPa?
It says 3 MPa
